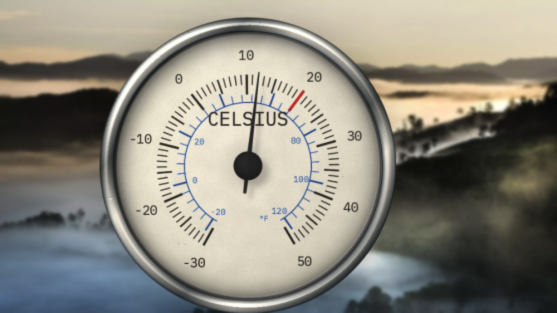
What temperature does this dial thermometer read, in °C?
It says 12 °C
